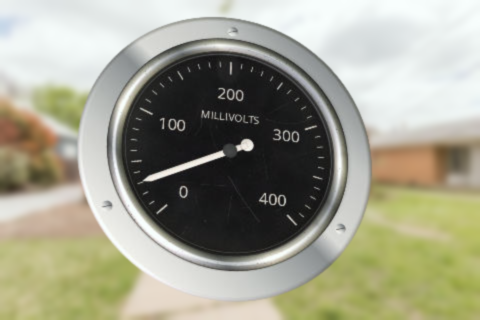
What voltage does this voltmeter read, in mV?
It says 30 mV
